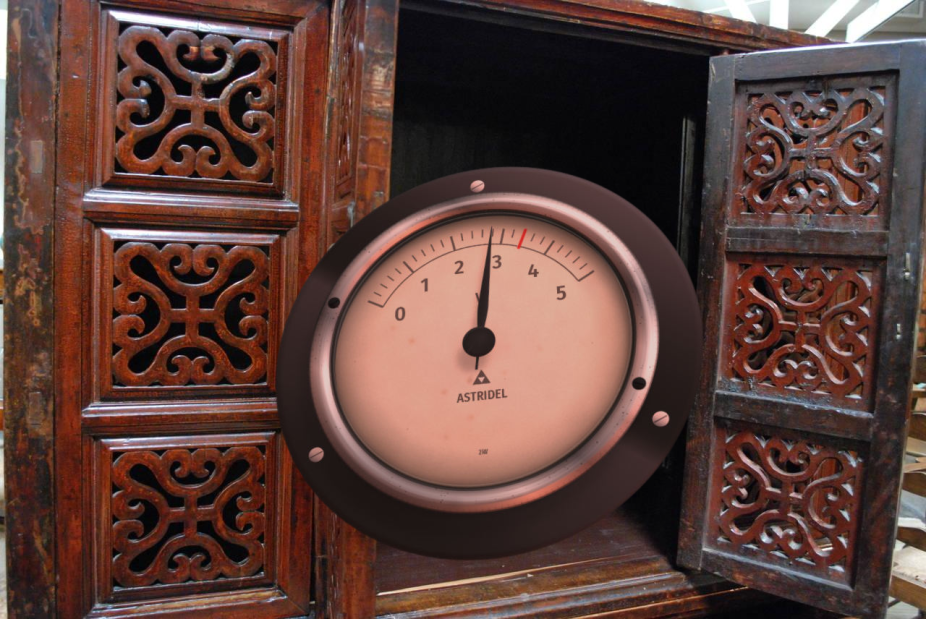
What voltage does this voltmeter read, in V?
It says 2.8 V
